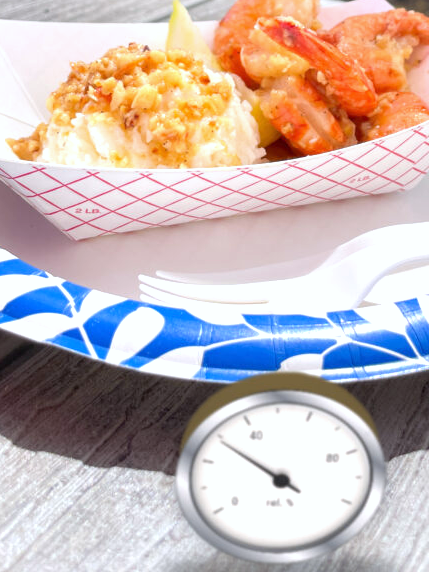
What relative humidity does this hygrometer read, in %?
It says 30 %
